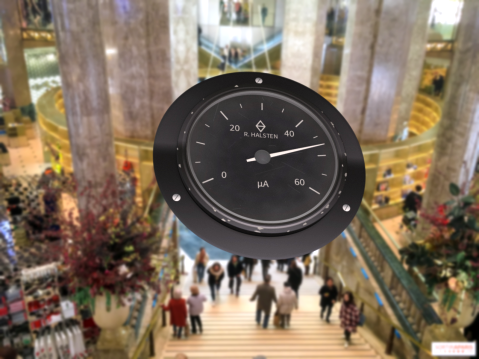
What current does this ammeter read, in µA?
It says 47.5 µA
